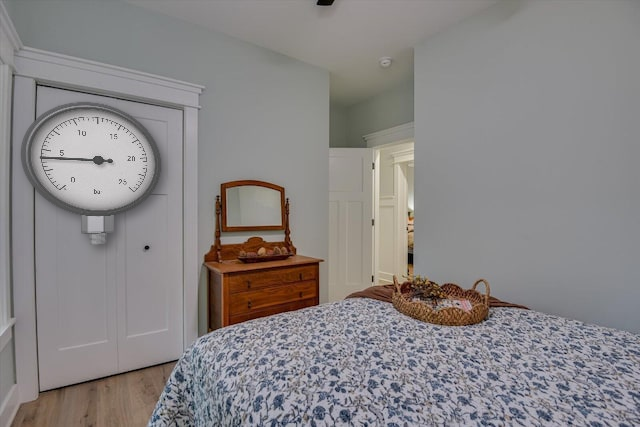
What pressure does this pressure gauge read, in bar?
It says 4 bar
